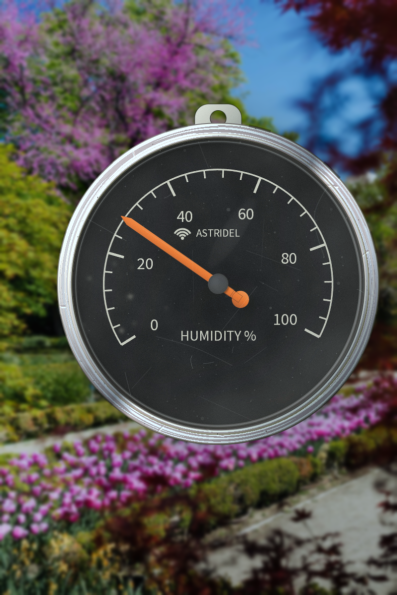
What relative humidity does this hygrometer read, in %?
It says 28 %
